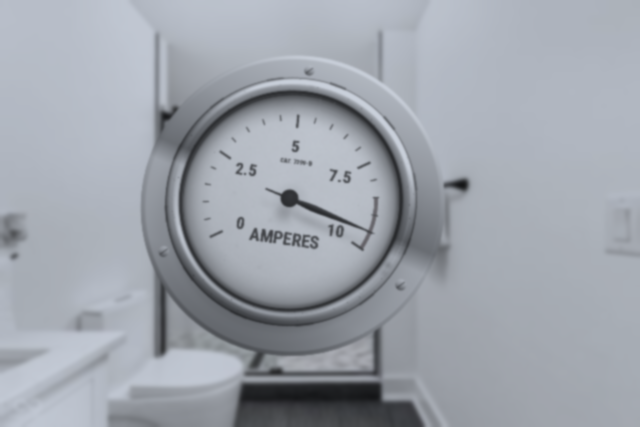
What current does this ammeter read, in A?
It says 9.5 A
